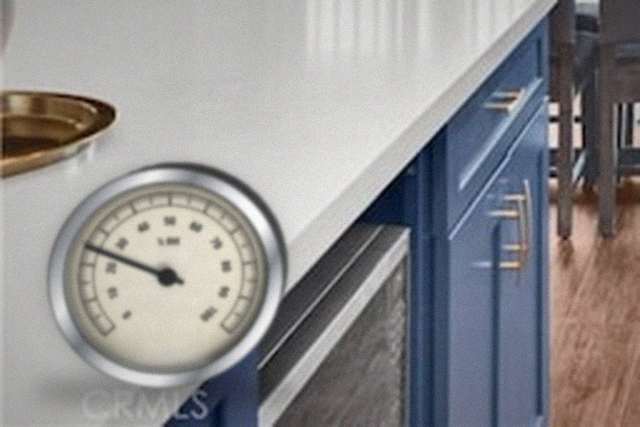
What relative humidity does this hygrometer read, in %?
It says 25 %
